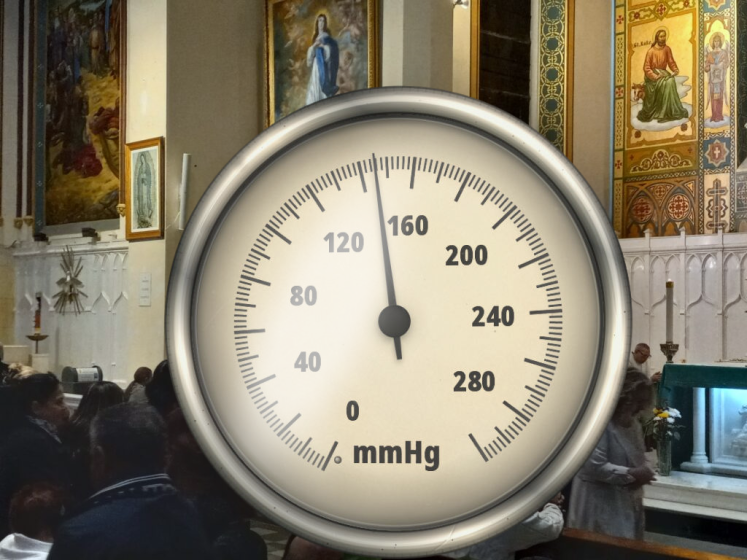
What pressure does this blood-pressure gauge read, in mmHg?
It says 146 mmHg
